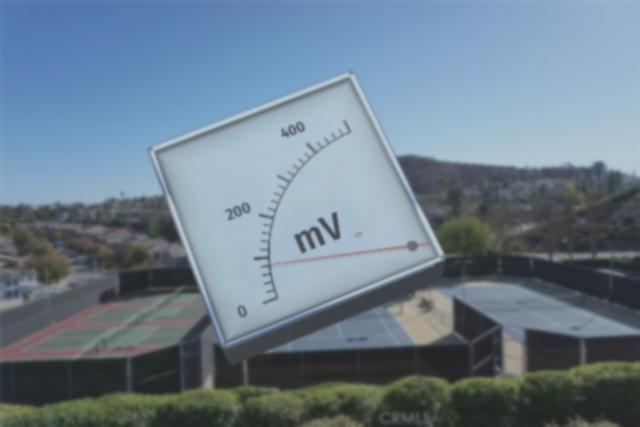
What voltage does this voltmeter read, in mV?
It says 80 mV
